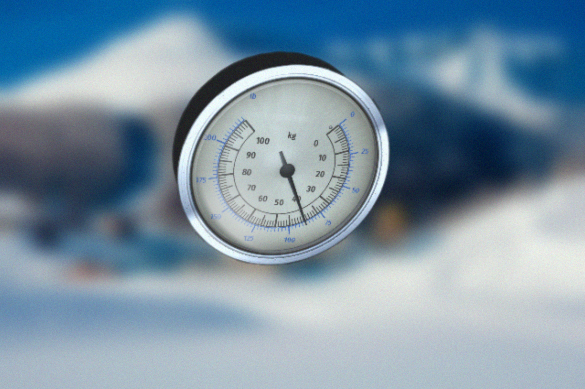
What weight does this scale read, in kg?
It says 40 kg
